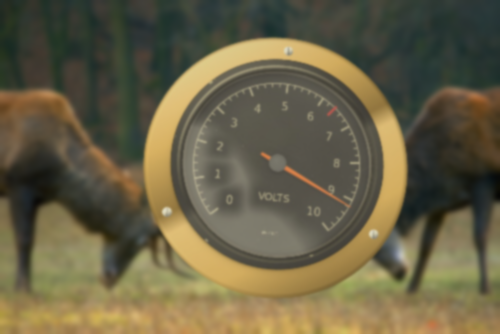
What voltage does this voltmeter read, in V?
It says 9.2 V
